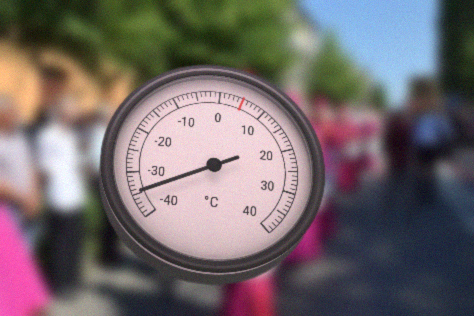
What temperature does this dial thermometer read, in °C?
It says -35 °C
